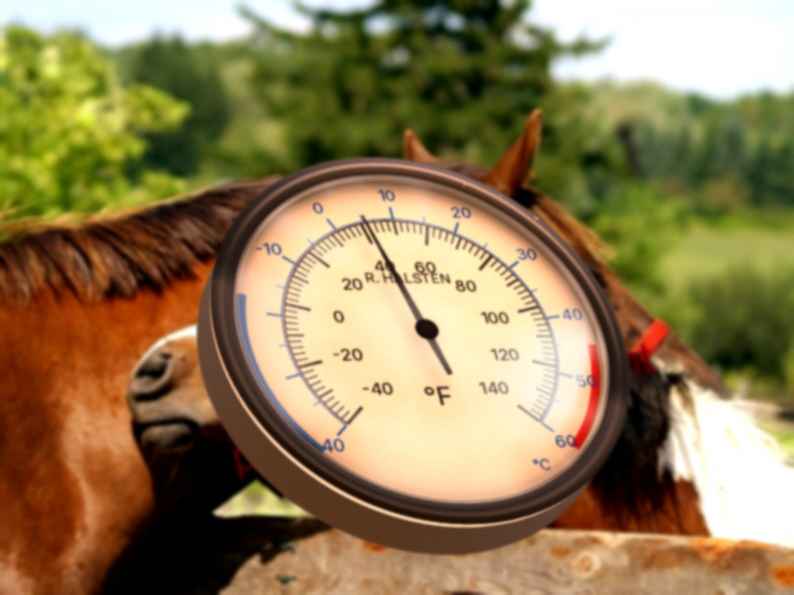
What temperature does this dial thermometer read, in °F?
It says 40 °F
